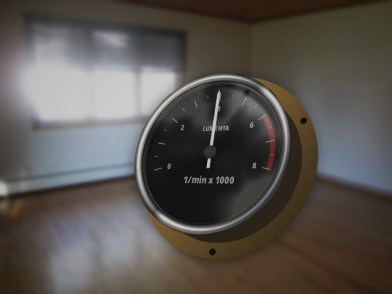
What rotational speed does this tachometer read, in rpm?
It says 4000 rpm
